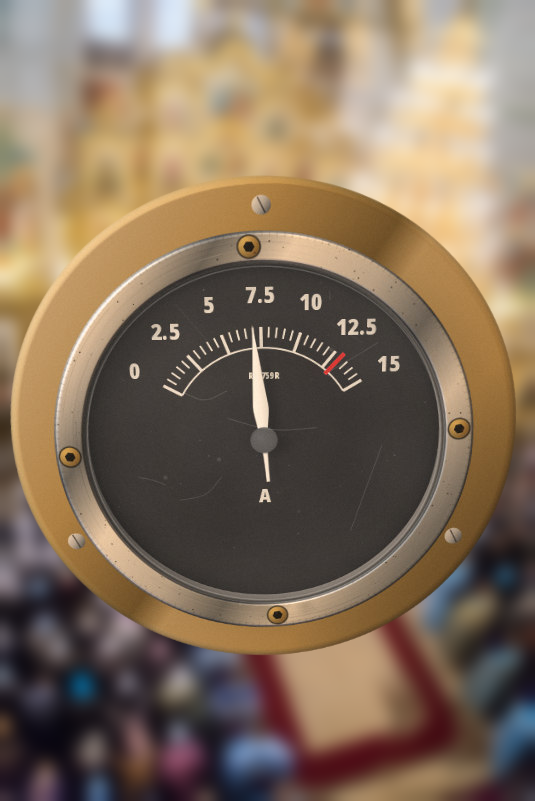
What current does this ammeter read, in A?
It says 7 A
